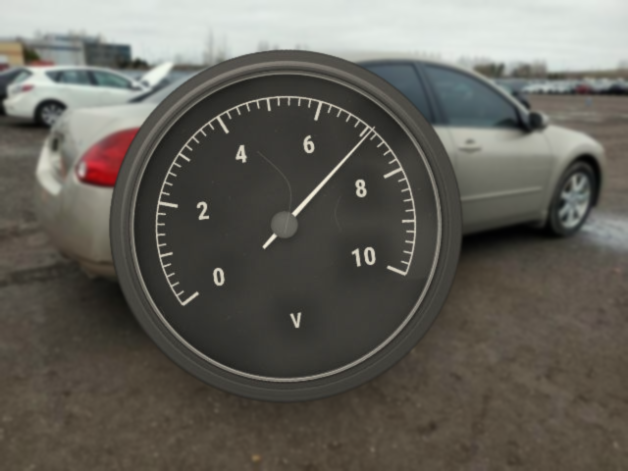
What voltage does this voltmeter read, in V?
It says 7.1 V
